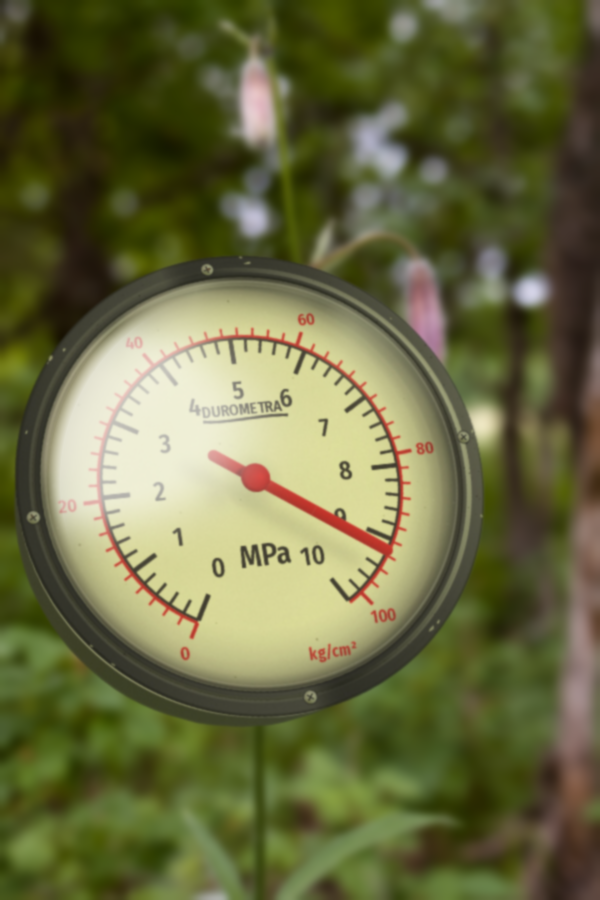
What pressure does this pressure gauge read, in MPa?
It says 9.2 MPa
